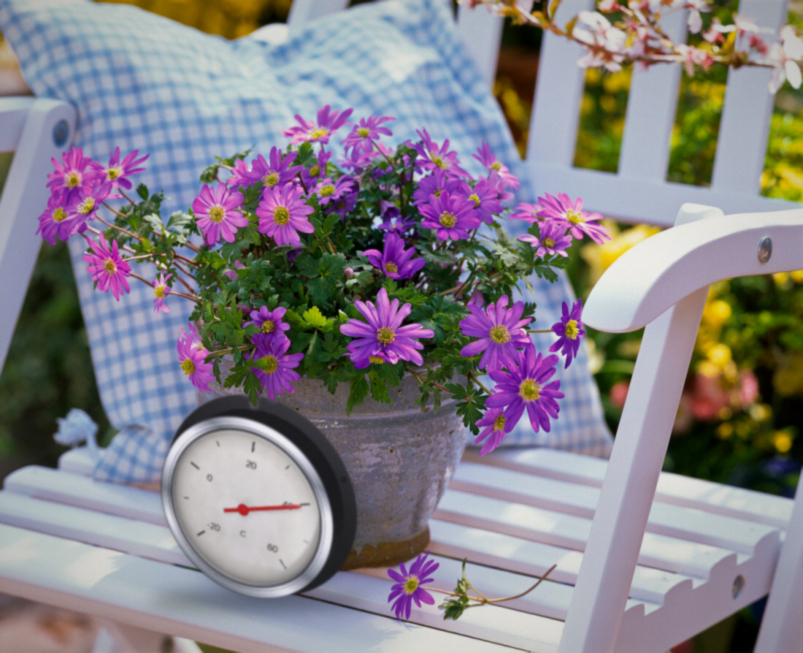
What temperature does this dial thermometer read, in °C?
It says 40 °C
